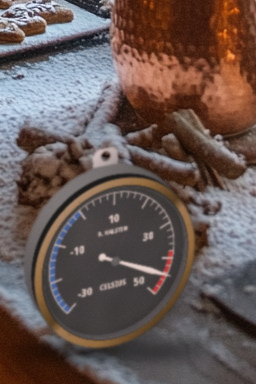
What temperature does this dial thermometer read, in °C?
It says 44 °C
